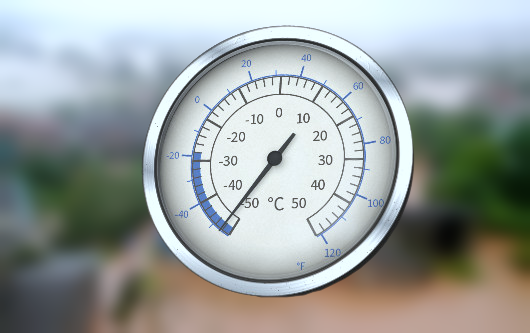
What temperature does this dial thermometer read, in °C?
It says -48 °C
